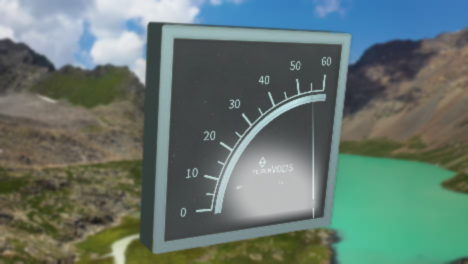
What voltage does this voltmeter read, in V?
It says 55 V
